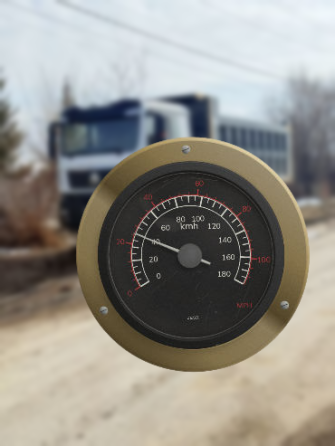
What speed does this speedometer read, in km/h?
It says 40 km/h
